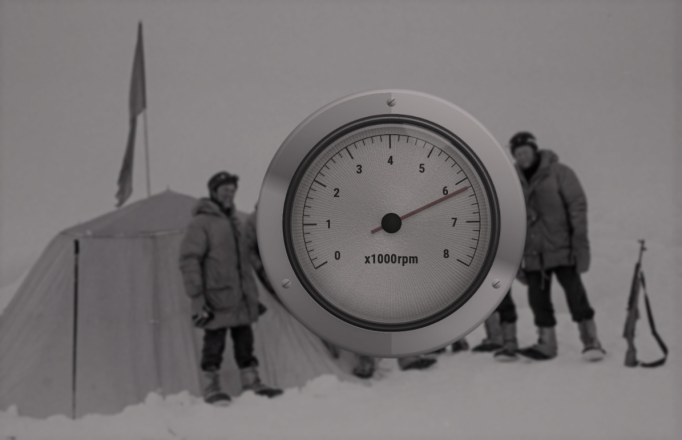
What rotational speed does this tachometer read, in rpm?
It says 6200 rpm
